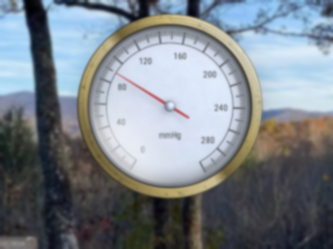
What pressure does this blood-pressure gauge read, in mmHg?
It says 90 mmHg
